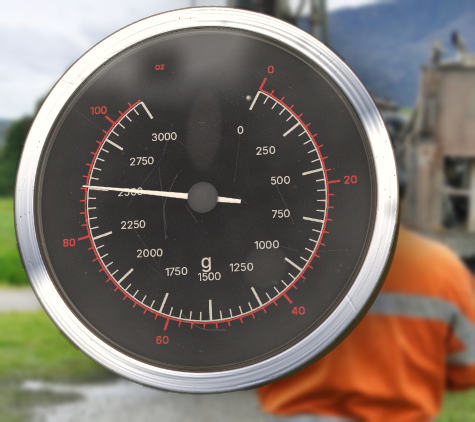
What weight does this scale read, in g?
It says 2500 g
